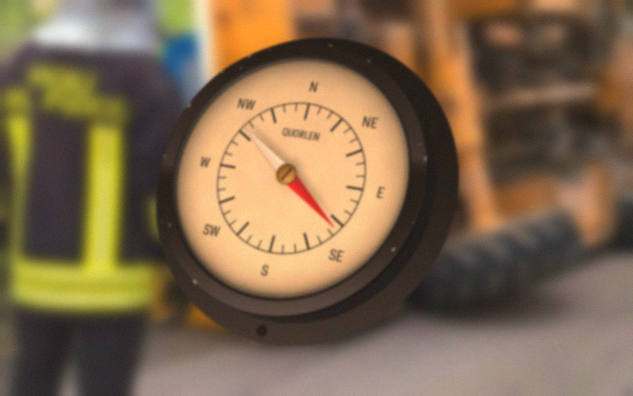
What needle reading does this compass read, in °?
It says 125 °
